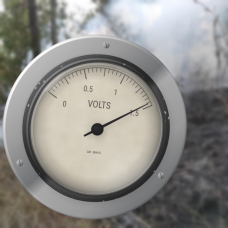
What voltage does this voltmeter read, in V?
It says 1.45 V
